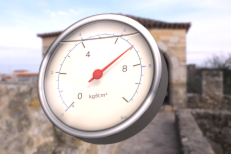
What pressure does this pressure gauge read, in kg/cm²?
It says 7 kg/cm²
